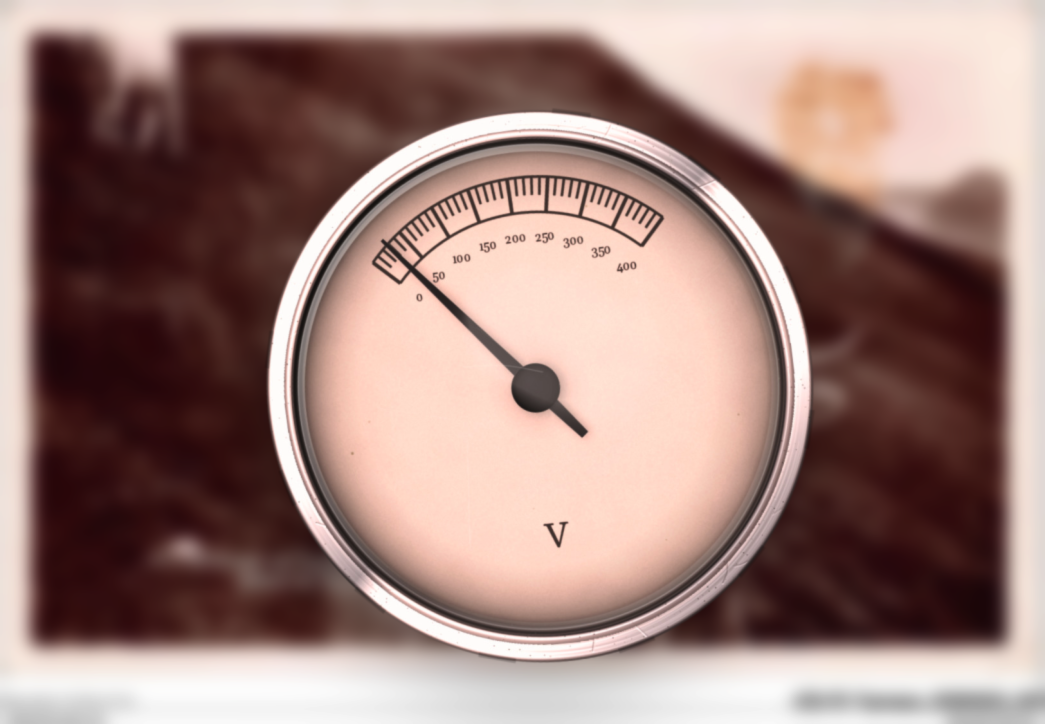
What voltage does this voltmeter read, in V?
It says 30 V
